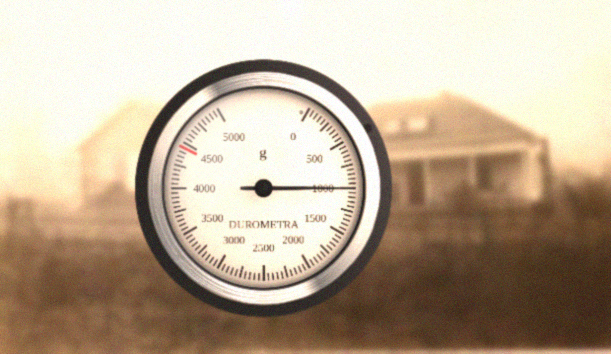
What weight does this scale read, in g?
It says 1000 g
